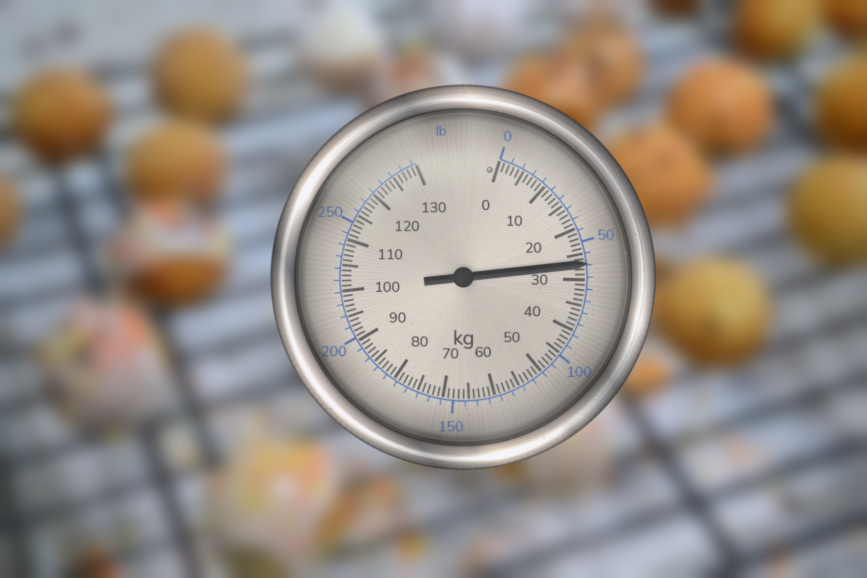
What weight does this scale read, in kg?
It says 27 kg
